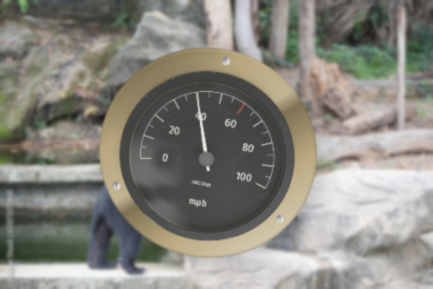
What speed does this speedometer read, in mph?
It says 40 mph
